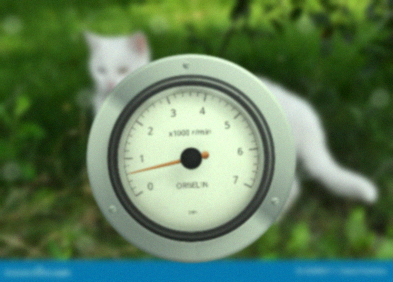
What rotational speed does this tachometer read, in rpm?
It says 600 rpm
